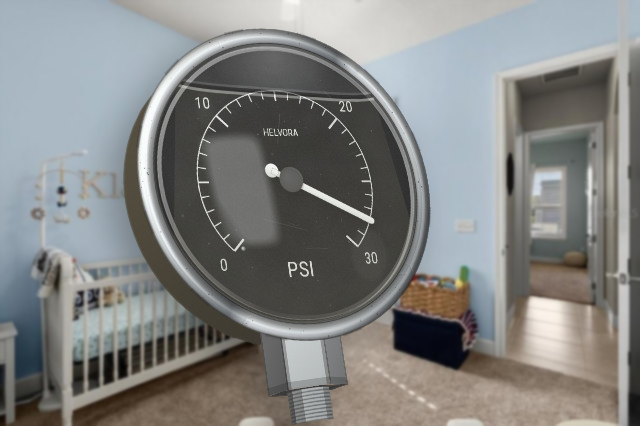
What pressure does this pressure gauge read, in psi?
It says 28 psi
